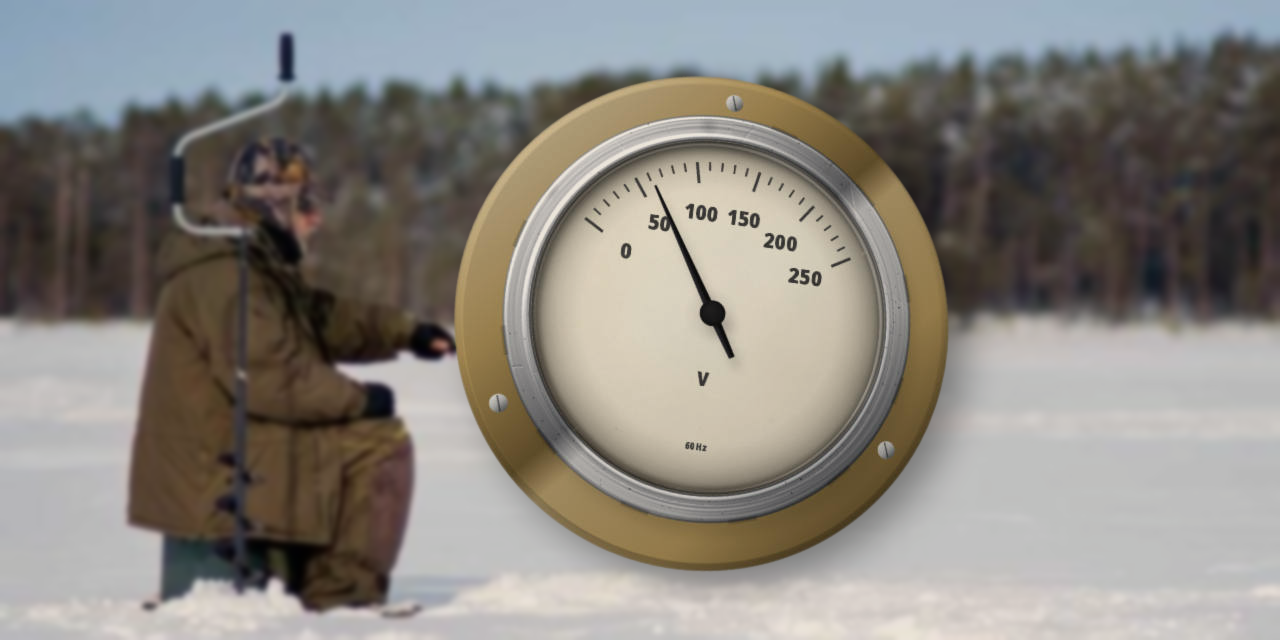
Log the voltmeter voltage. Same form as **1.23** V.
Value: **60** V
